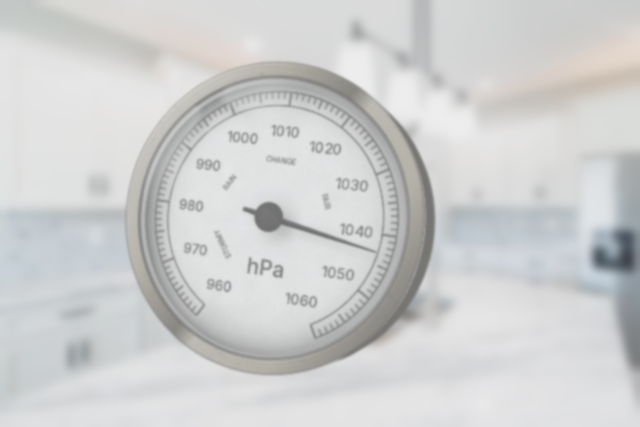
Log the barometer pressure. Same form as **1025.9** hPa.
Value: **1043** hPa
